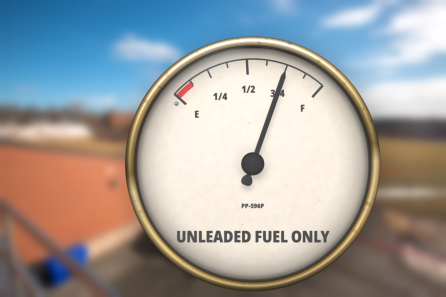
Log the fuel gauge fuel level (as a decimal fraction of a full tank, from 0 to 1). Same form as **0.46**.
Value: **0.75**
